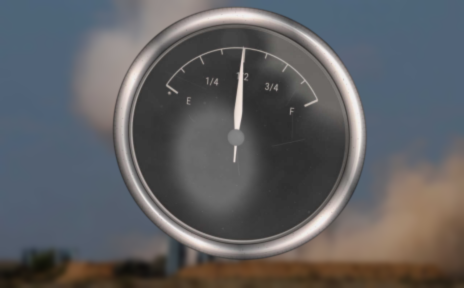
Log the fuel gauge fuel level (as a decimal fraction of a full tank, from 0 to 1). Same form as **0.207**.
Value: **0.5**
